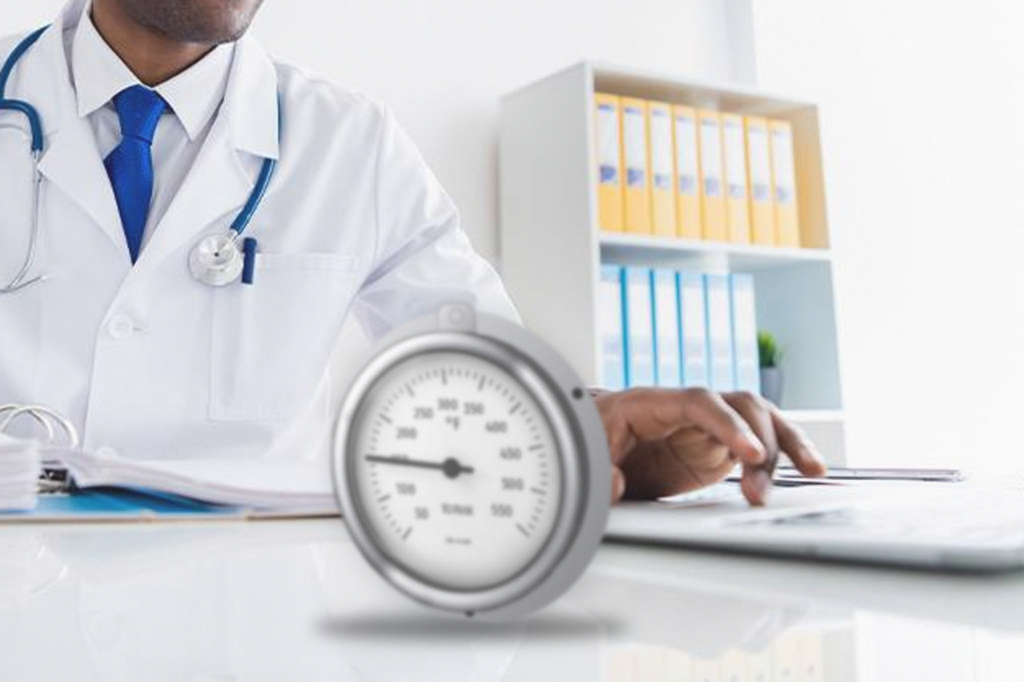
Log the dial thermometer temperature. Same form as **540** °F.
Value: **150** °F
